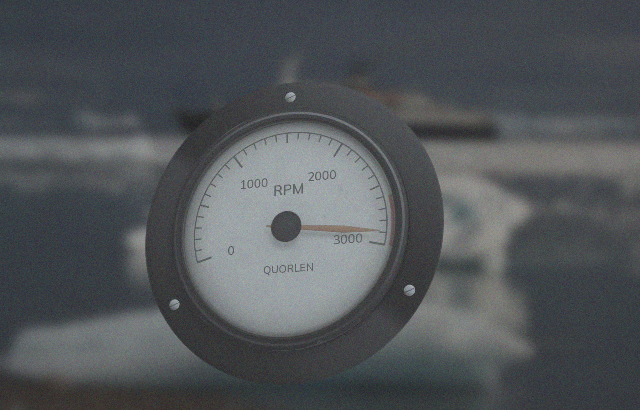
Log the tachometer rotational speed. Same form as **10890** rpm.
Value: **2900** rpm
